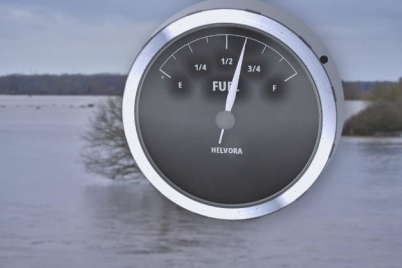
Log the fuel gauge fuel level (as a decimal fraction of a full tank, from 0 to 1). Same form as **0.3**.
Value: **0.625**
